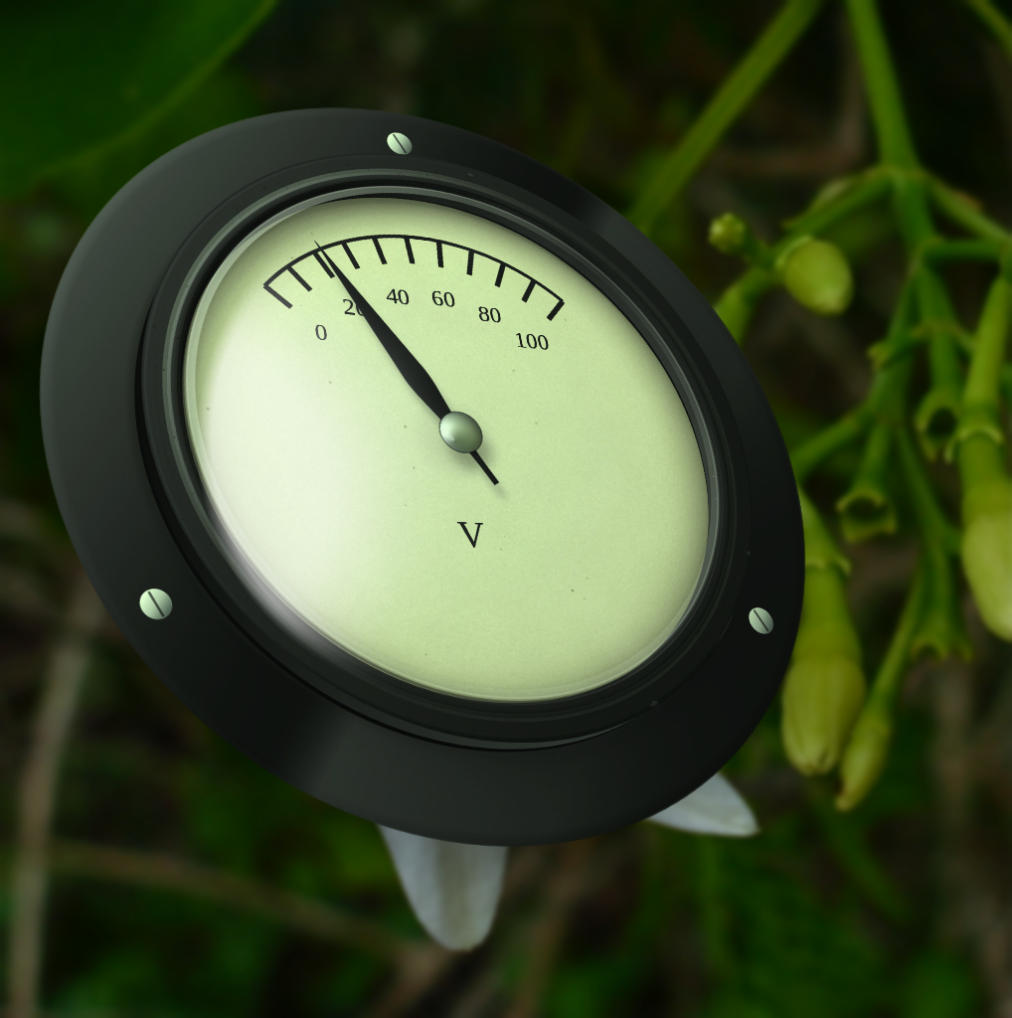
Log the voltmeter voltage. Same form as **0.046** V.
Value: **20** V
